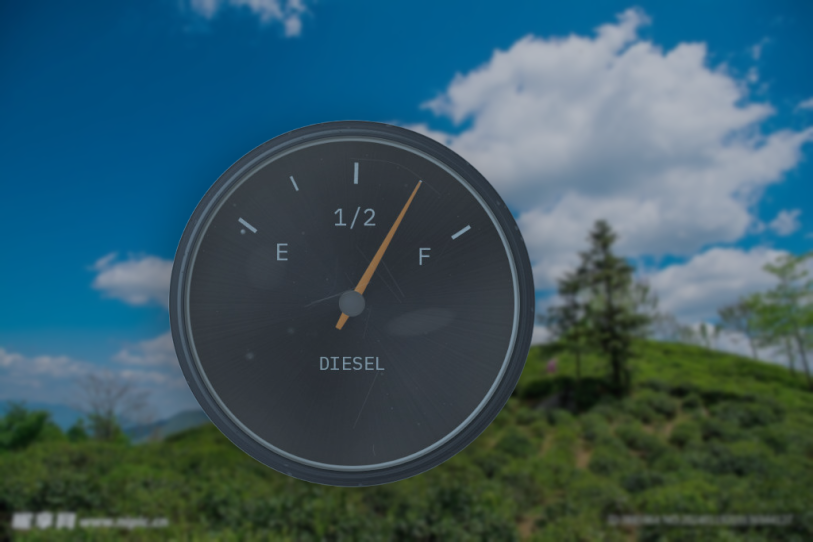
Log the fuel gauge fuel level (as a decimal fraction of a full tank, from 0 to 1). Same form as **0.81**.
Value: **0.75**
